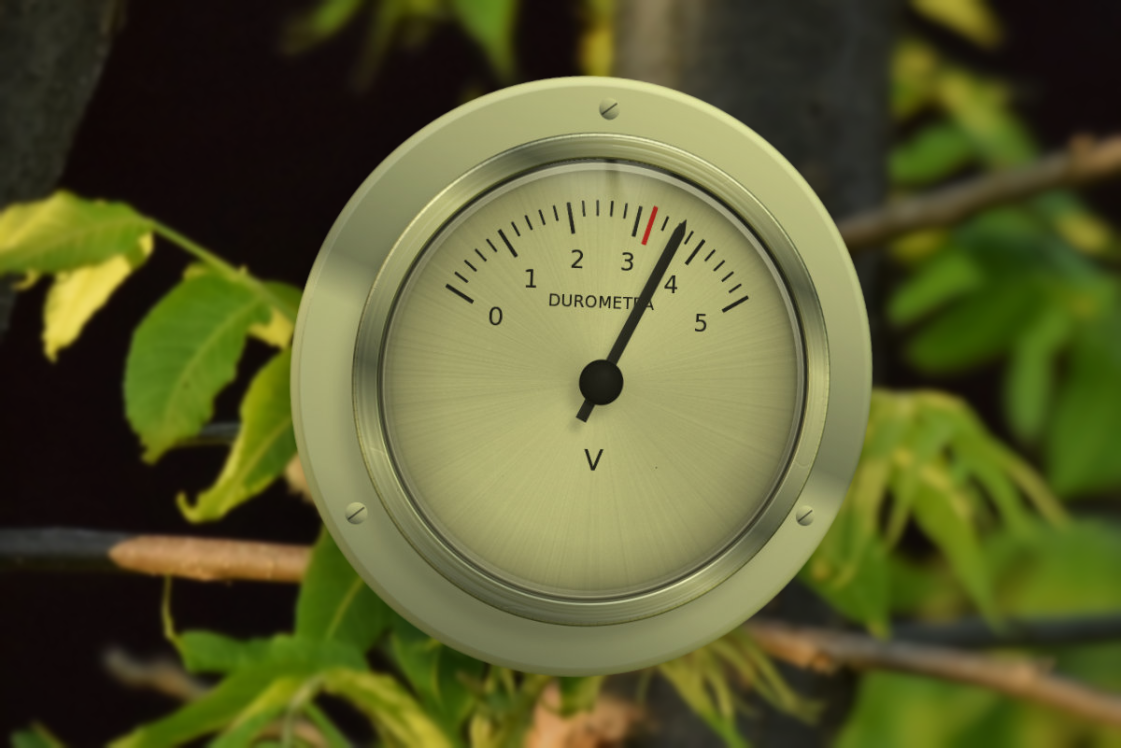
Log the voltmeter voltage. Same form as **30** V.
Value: **3.6** V
